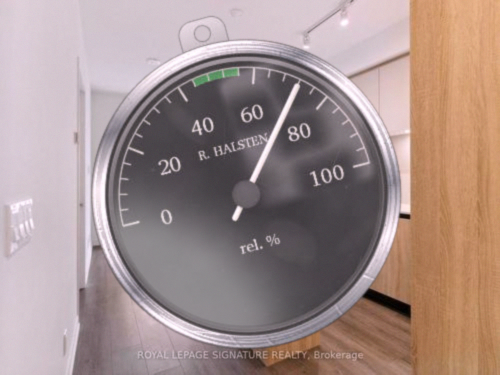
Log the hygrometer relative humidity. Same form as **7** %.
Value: **72** %
